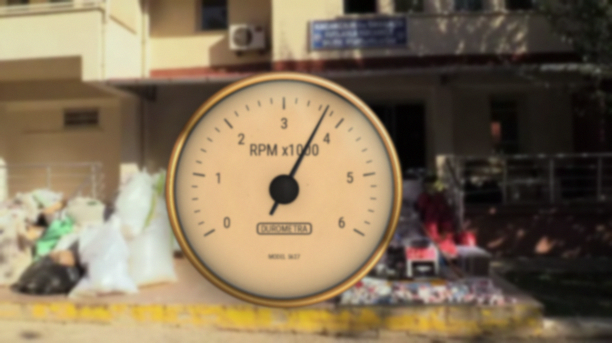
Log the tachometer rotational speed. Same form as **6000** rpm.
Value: **3700** rpm
